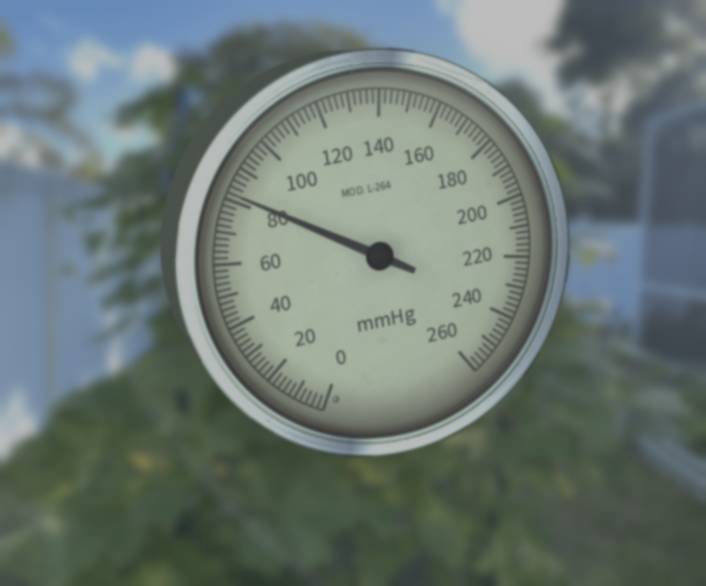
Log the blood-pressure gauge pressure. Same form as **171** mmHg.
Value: **82** mmHg
